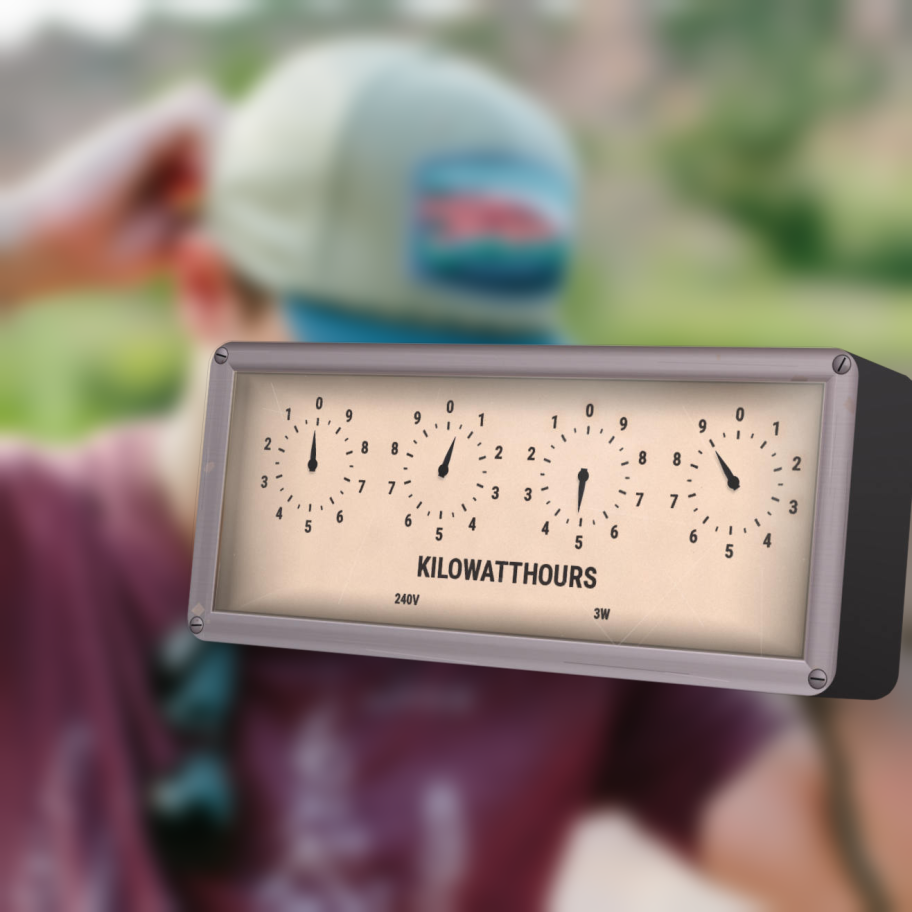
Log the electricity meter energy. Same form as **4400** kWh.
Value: **49** kWh
